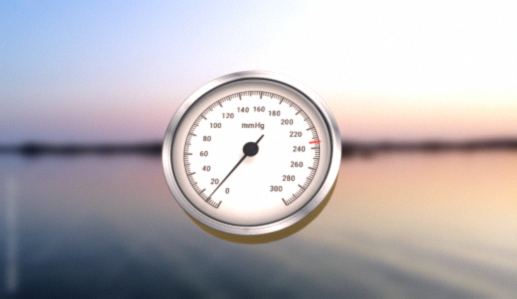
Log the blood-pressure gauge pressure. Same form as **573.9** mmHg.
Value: **10** mmHg
